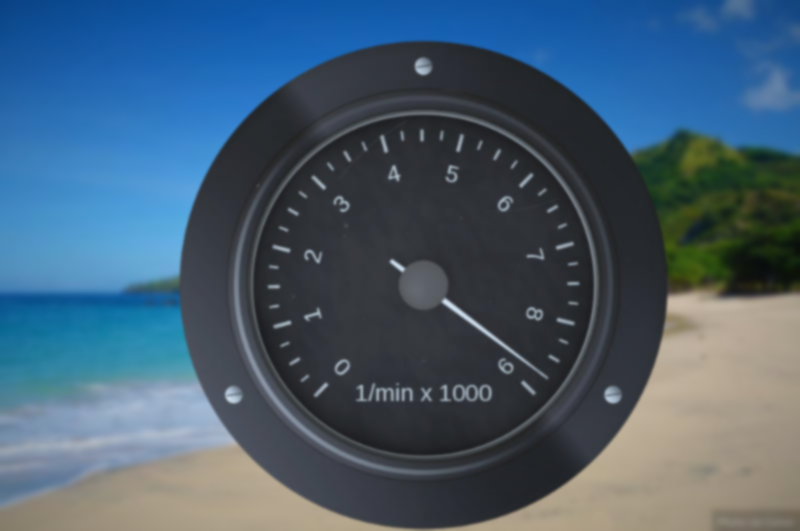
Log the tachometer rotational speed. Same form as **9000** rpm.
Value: **8750** rpm
